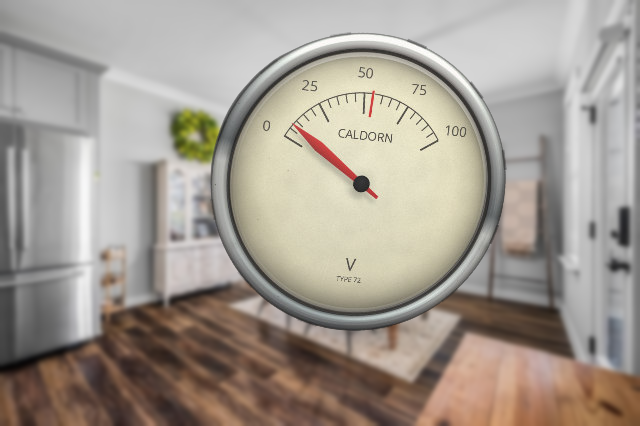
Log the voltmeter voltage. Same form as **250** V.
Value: **7.5** V
